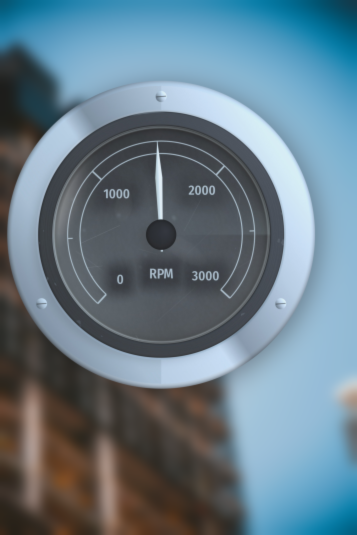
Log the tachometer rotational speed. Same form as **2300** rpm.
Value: **1500** rpm
